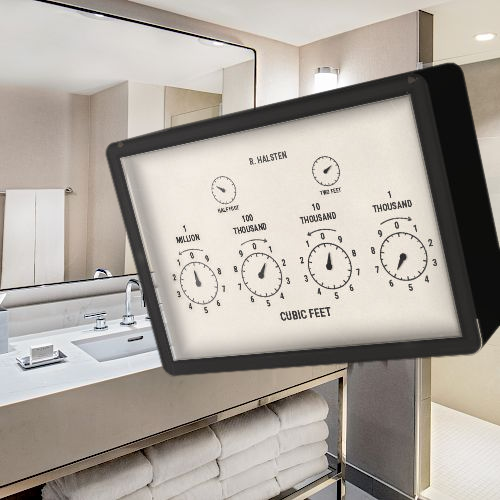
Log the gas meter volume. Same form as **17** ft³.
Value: **9600** ft³
